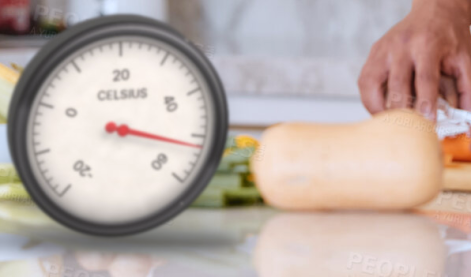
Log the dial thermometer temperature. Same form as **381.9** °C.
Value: **52** °C
